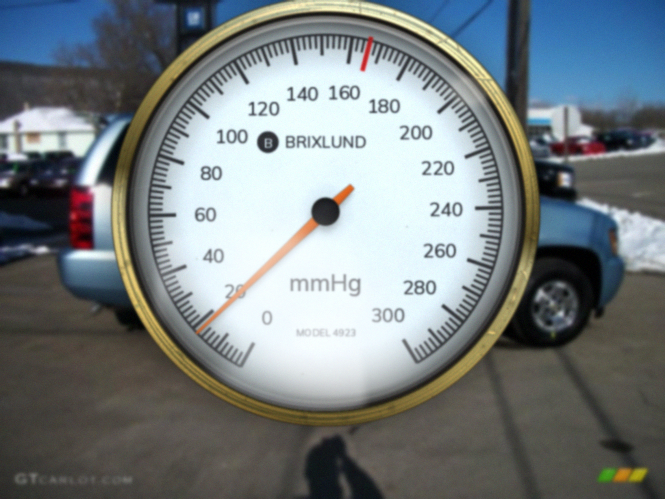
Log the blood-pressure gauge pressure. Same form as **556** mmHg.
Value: **18** mmHg
